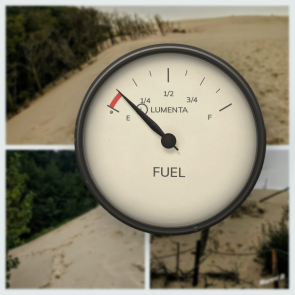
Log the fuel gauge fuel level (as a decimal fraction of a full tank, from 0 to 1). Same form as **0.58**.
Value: **0.125**
